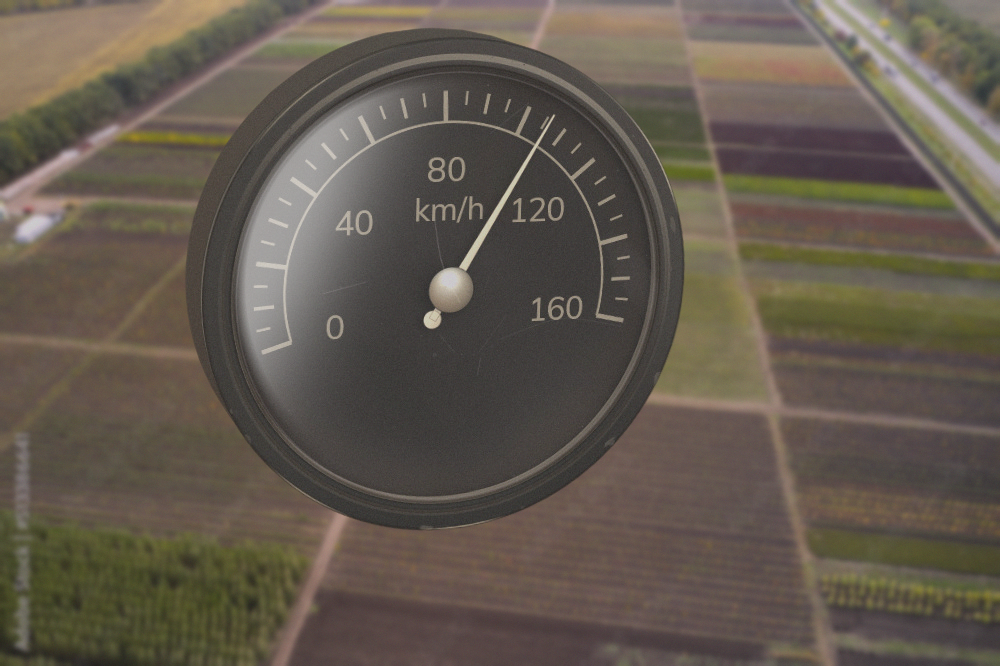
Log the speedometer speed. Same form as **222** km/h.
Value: **105** km/h
